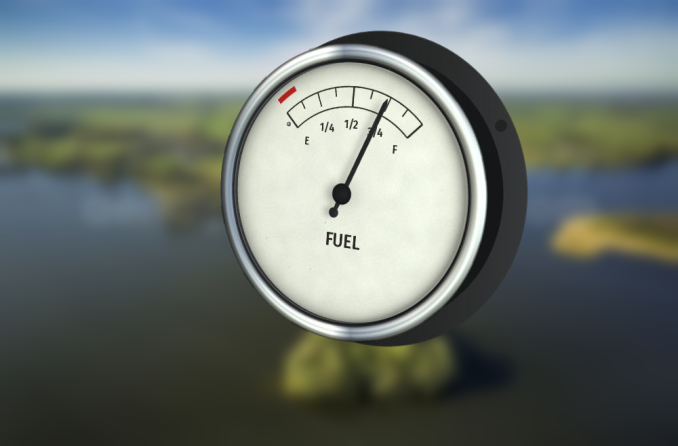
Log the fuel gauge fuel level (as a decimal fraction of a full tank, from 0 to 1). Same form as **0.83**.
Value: **0.75**
